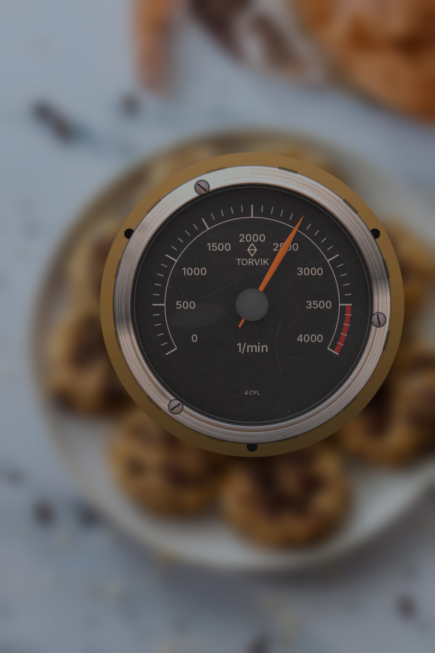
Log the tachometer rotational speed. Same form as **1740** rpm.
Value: **2500** rpm
